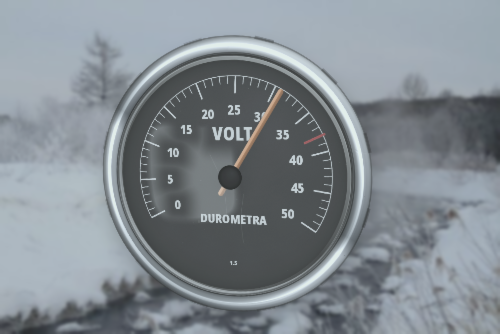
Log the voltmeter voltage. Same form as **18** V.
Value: **31** V
